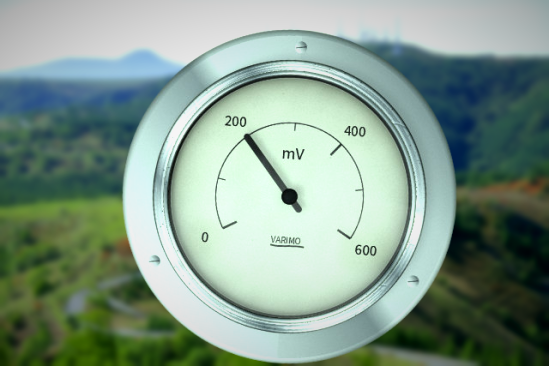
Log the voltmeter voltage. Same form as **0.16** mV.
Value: **200** mV
